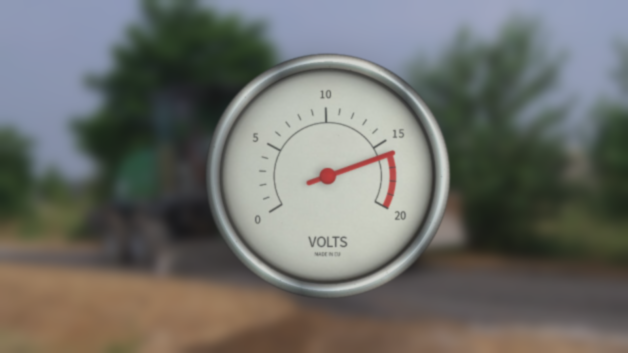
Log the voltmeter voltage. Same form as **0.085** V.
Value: **16** V
